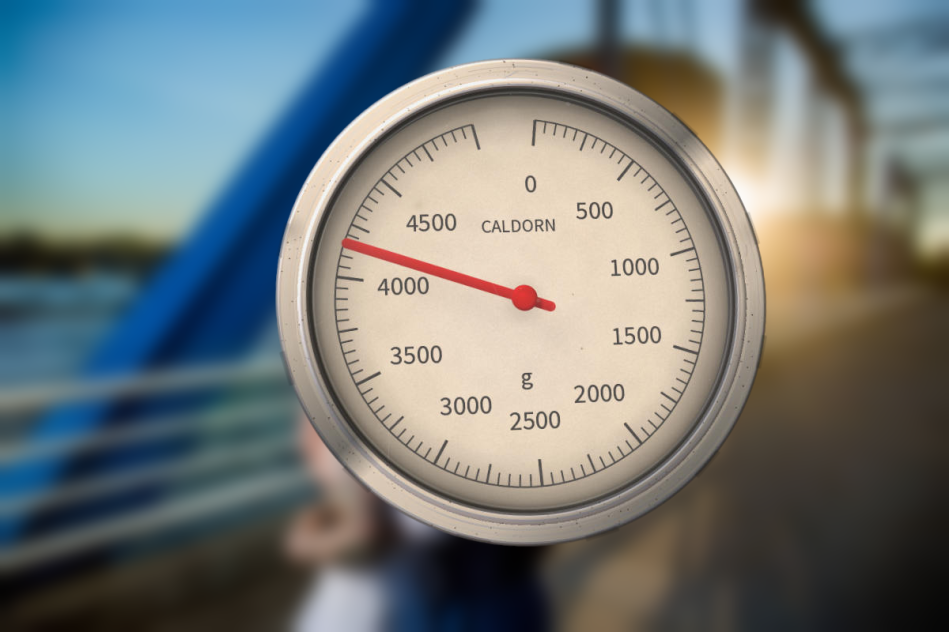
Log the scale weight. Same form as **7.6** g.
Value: **4150** g
